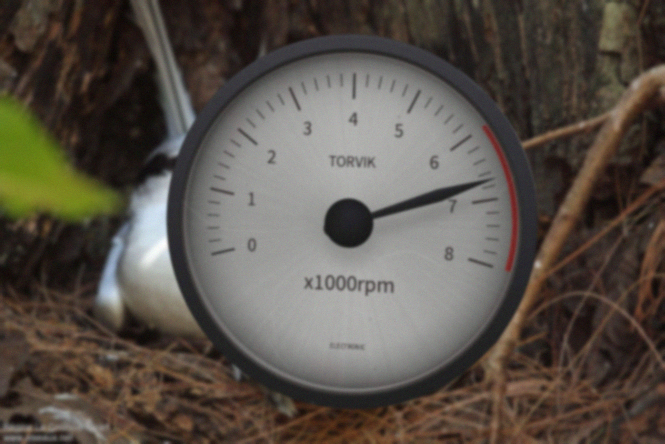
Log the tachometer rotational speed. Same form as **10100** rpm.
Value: **6700** rpm
